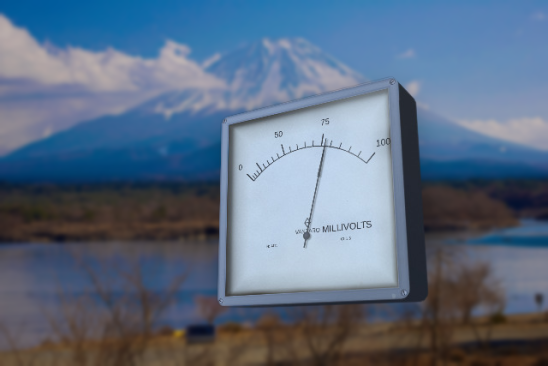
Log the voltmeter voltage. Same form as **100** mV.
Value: **77.5** mV
